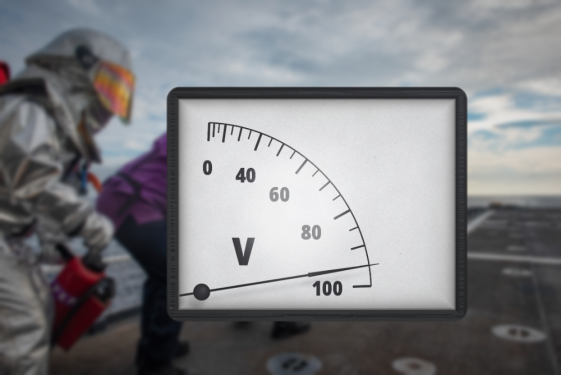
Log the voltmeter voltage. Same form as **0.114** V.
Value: **95** V
